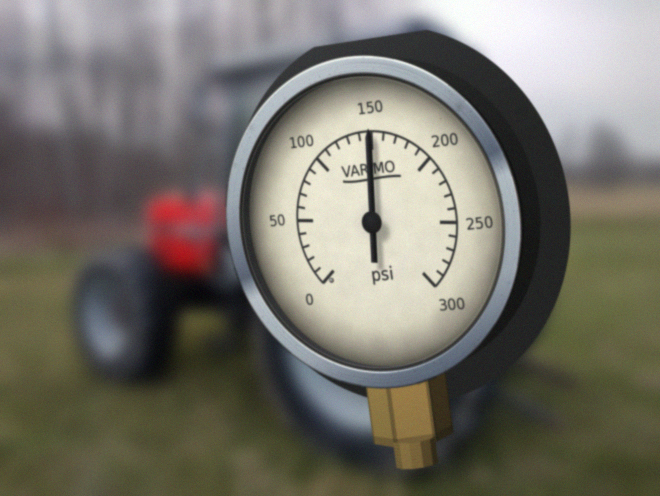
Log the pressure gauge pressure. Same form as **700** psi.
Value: **150** psi
